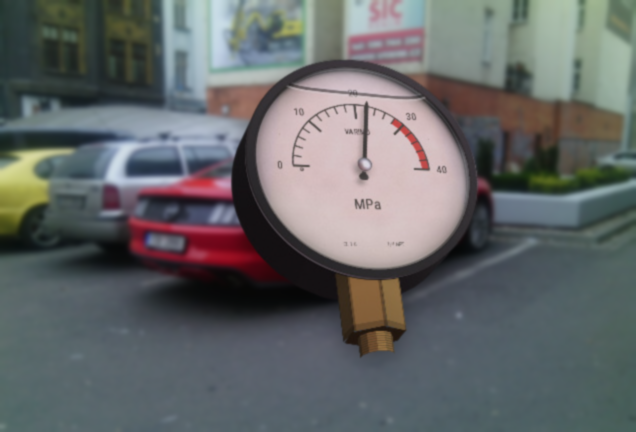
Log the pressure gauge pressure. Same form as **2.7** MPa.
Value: **22** MPa
